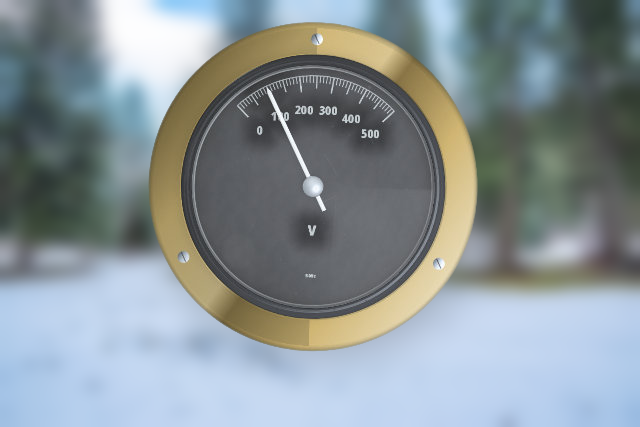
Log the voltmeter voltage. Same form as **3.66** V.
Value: **100** V
